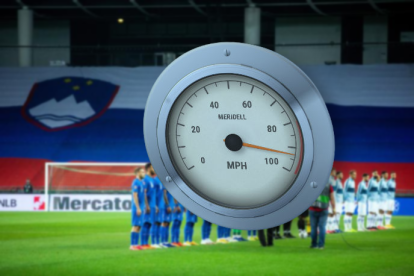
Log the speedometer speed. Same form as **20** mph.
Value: **92.5** mph
